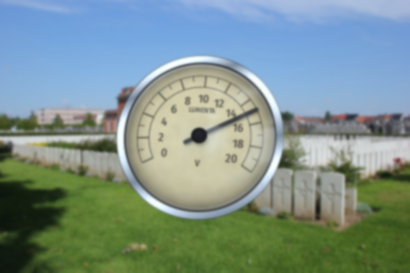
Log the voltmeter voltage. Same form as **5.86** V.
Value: **15** V
